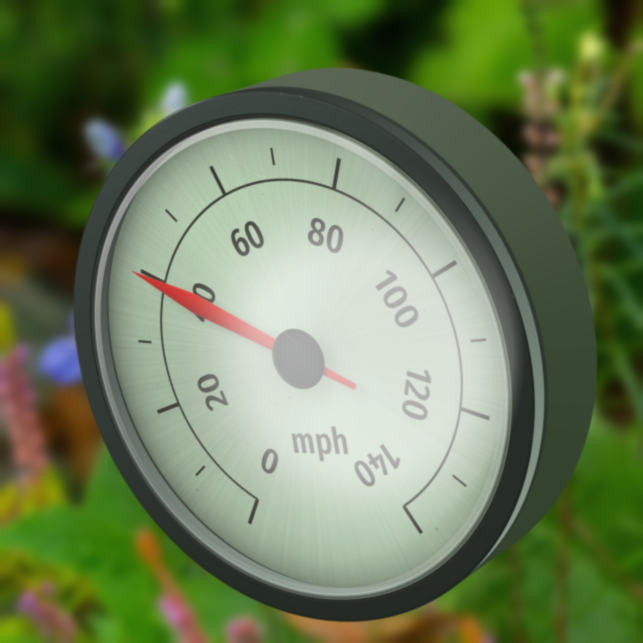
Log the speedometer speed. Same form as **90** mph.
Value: **40** mph
